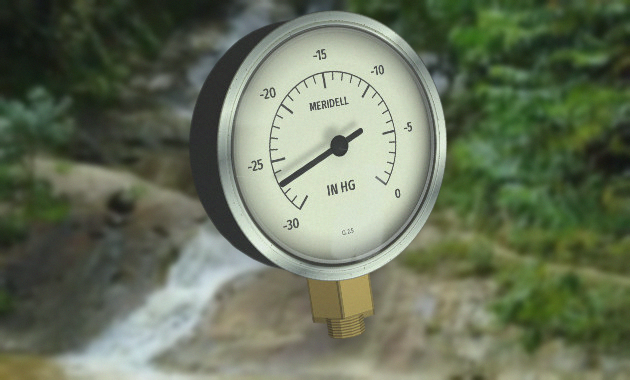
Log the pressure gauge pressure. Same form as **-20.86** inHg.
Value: **-27** inHg
